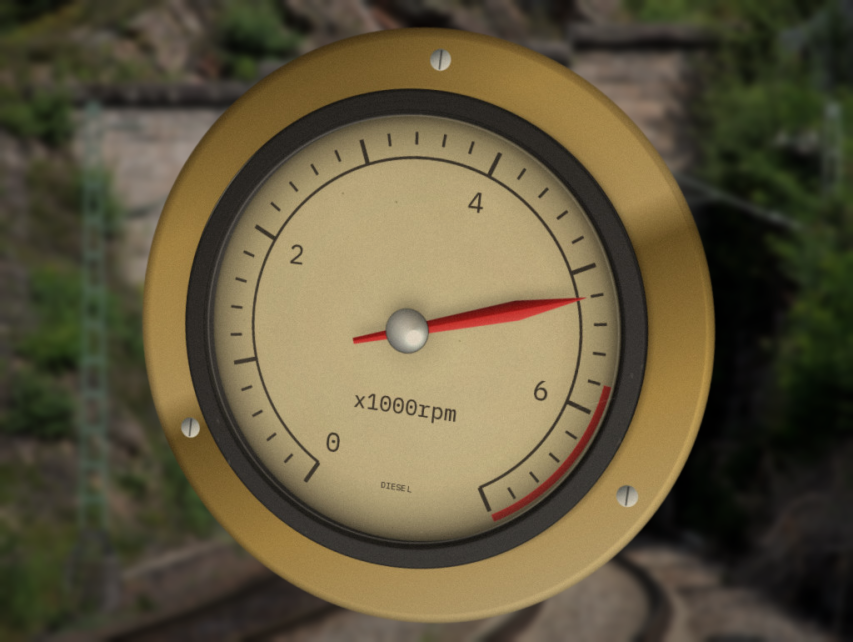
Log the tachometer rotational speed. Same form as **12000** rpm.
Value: **5200** rpm
